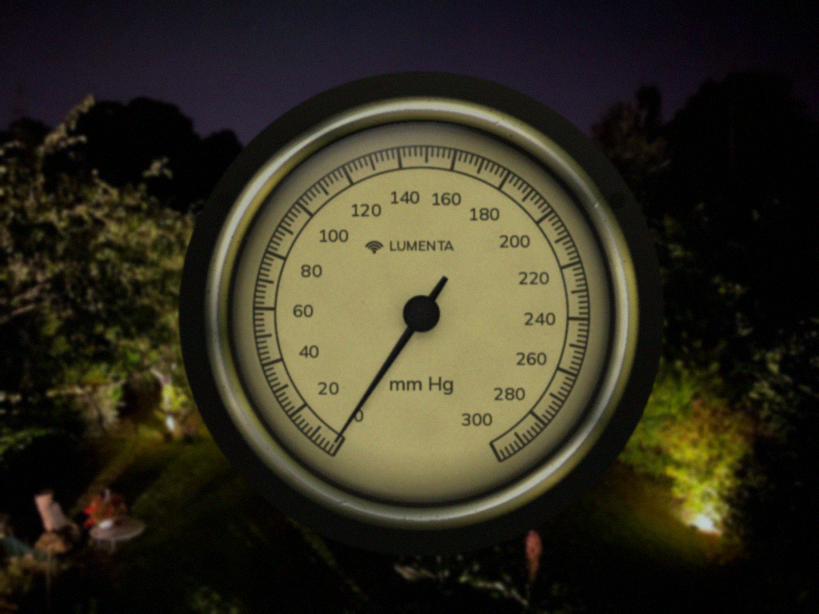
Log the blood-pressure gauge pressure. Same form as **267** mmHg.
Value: **2** mmHg
